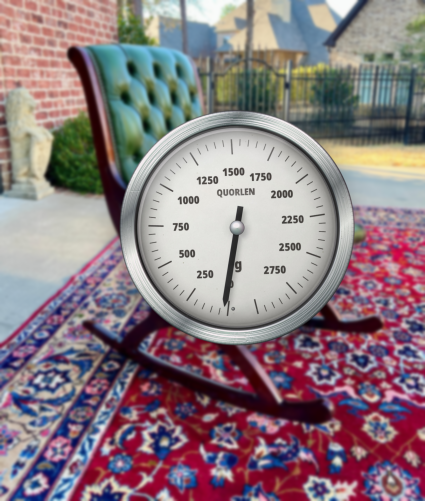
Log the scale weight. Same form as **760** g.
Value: **25** g
